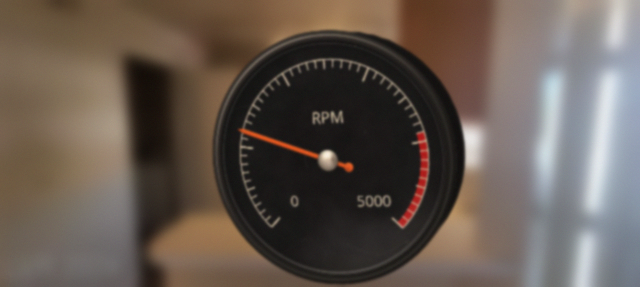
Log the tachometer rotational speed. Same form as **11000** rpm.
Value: **1200** rpm
